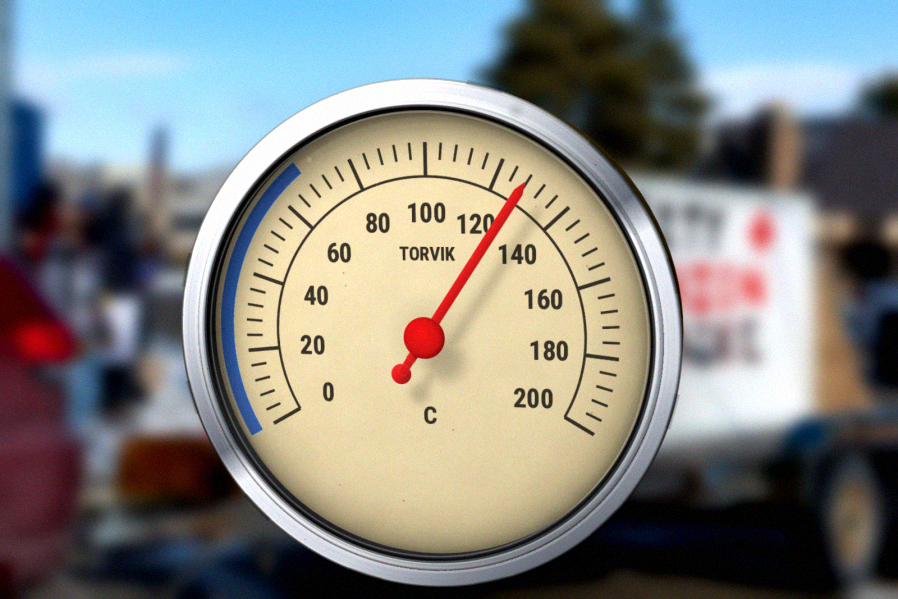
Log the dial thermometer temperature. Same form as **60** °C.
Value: **128** °C
